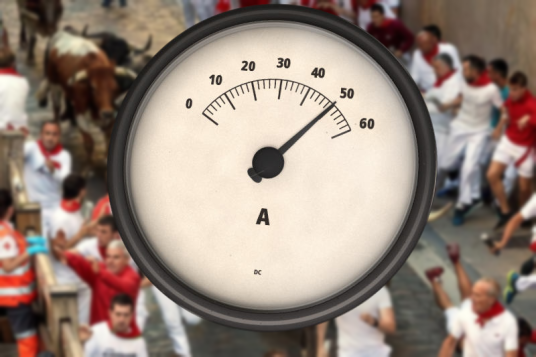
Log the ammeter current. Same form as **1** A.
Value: **50** A
